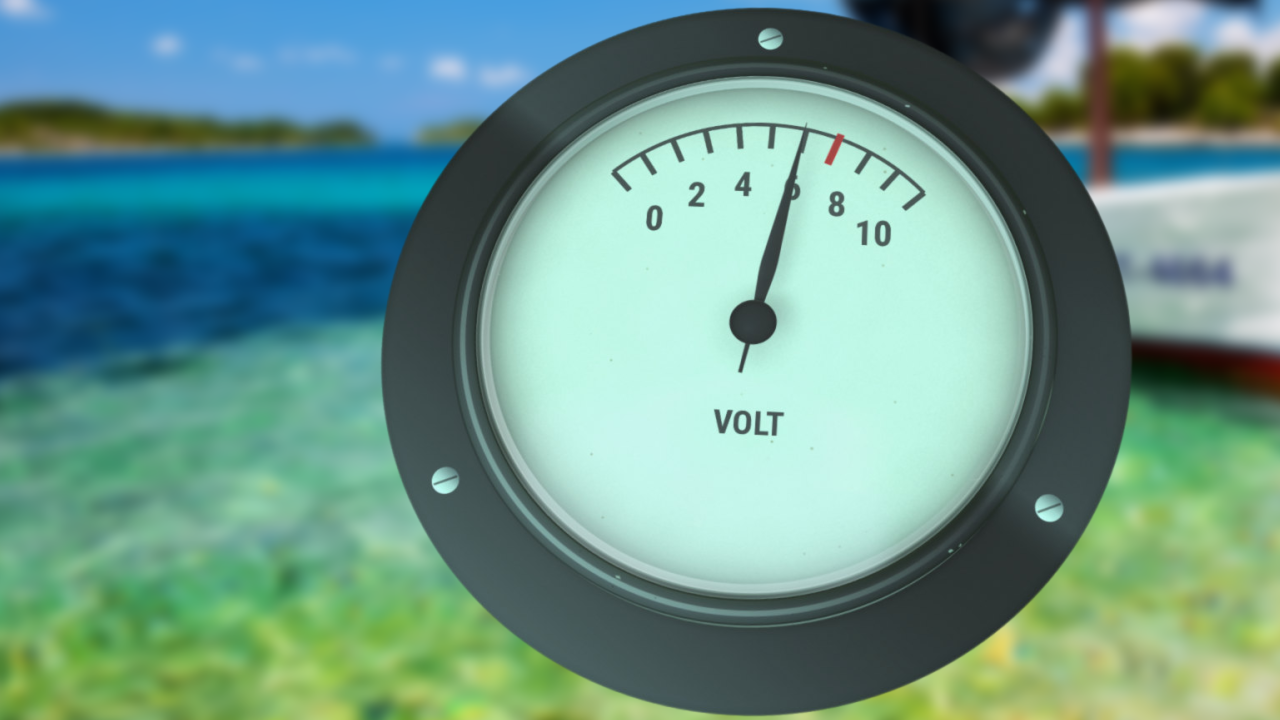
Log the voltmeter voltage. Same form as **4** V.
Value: **6** V
